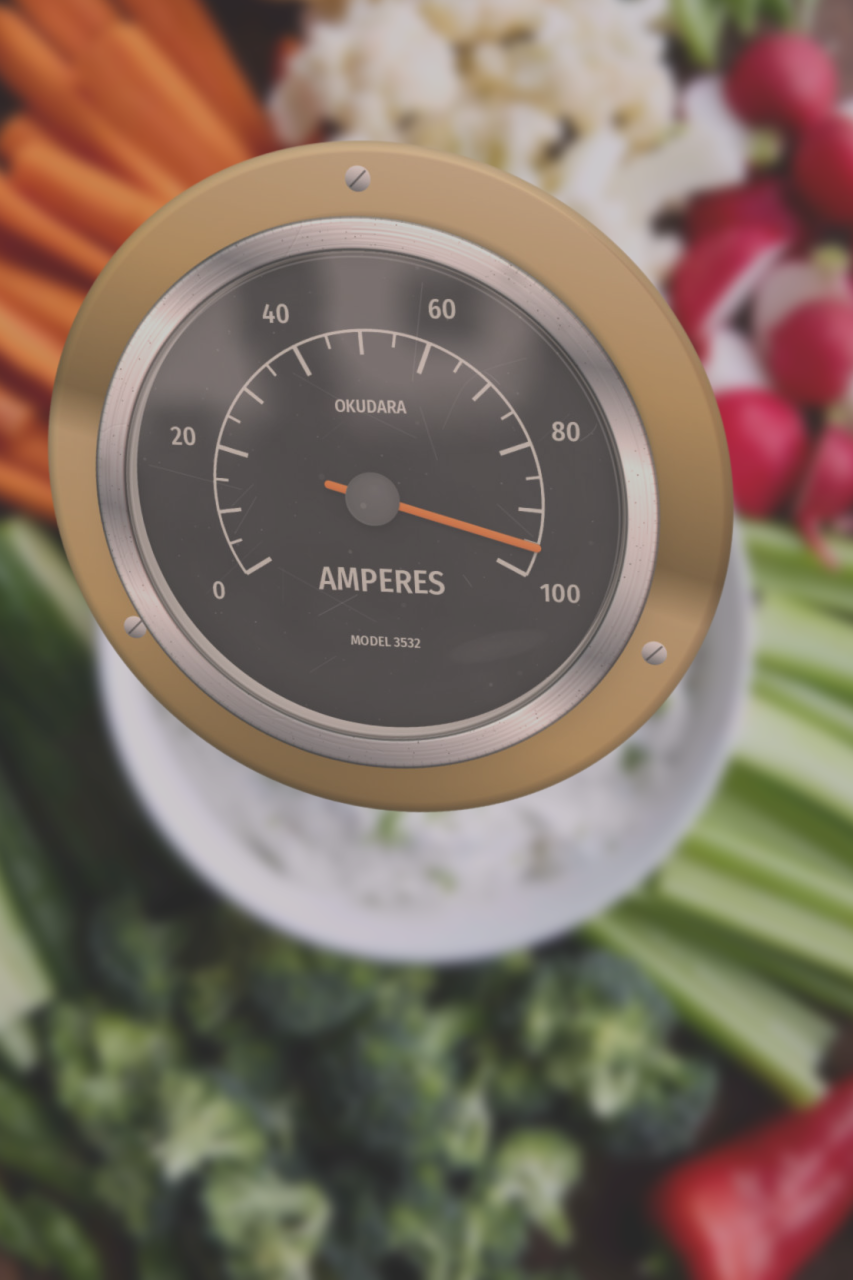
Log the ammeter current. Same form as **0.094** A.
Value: **95** A
